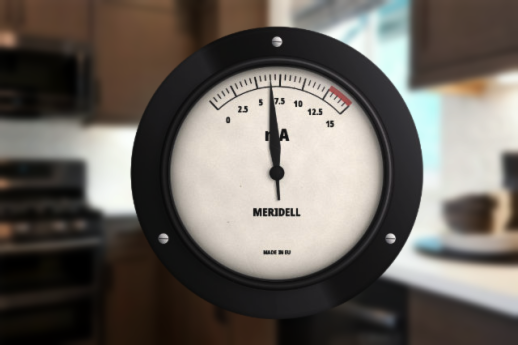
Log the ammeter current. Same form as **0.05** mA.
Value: **6.5** mA
